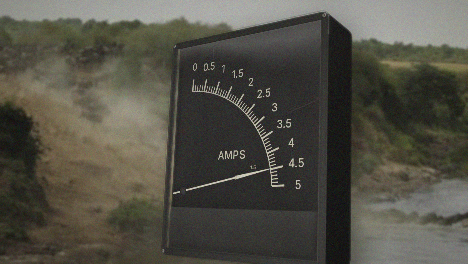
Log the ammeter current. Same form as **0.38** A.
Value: **4.5** A
